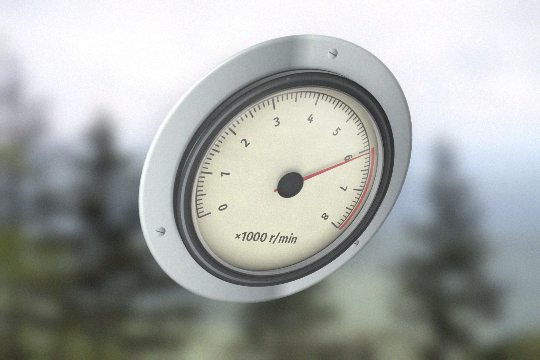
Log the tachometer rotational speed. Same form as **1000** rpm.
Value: **6000** rpm
